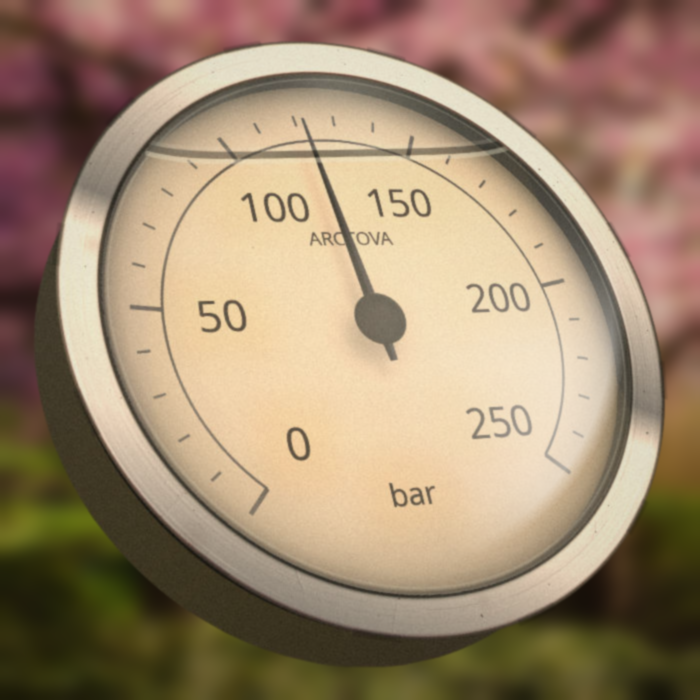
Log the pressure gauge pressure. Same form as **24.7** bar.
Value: **120** bar
